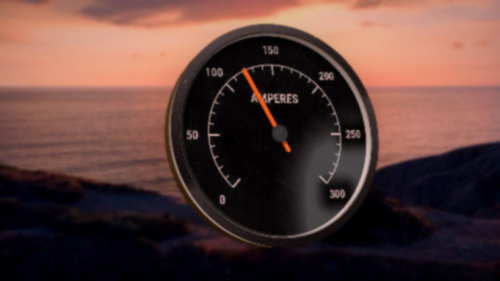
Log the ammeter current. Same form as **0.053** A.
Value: **120** A
